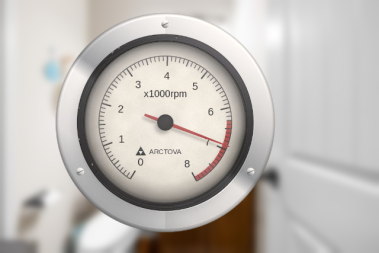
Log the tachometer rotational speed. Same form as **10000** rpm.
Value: **6900** rpm
